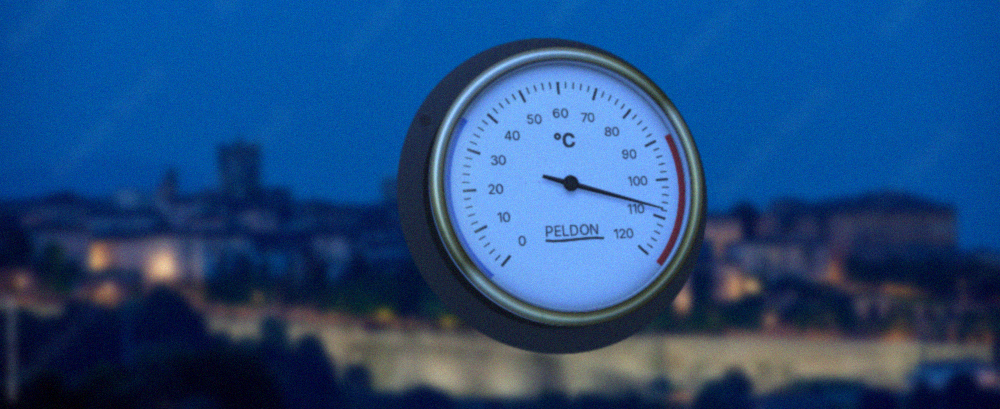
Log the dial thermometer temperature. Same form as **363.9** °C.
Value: **108** °C
